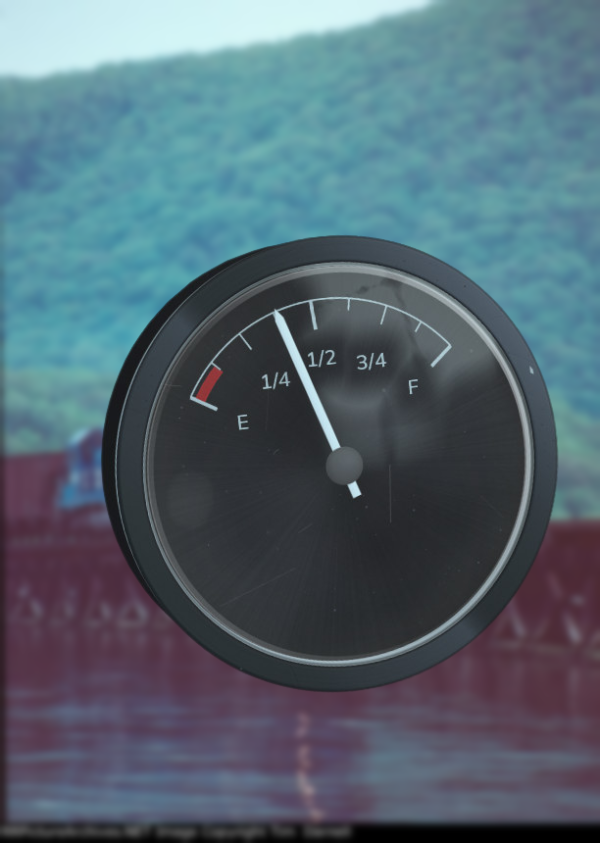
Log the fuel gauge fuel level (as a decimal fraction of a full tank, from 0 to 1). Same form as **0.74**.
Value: **0.375**
